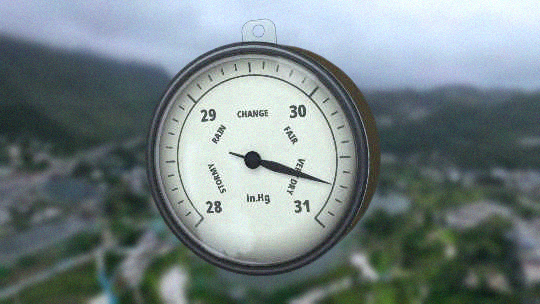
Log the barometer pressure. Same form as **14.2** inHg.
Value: **30.7** inHg
